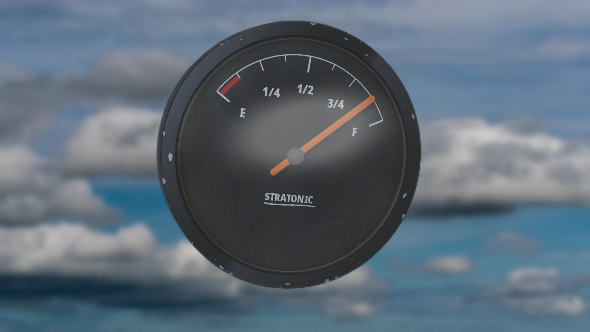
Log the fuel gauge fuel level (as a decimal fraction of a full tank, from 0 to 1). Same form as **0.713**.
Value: **0.875**
